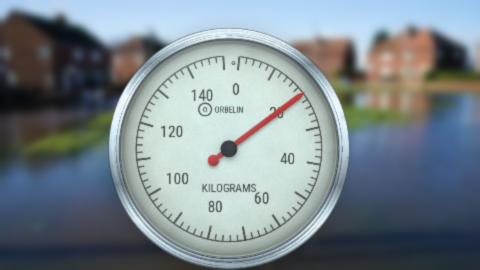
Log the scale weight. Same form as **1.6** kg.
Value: **20** kg
